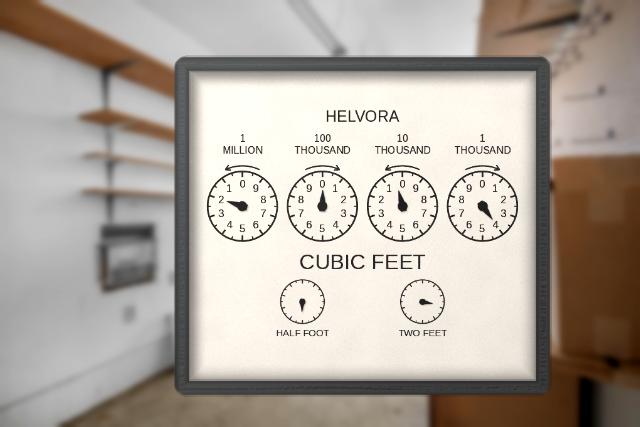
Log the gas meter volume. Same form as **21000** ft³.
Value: **200400** ft³
